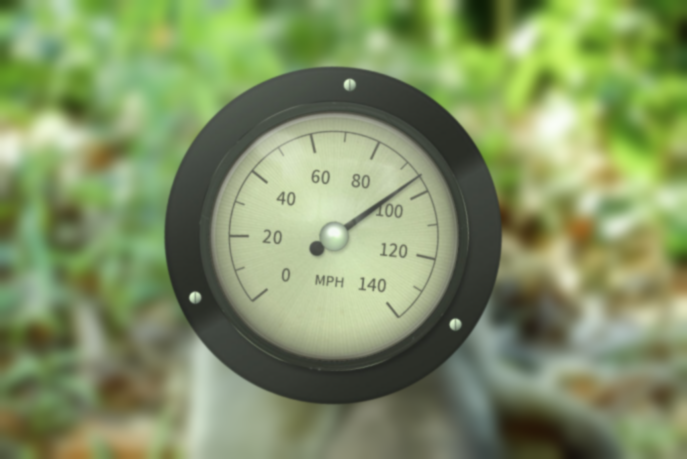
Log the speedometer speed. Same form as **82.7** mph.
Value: **95** mph
